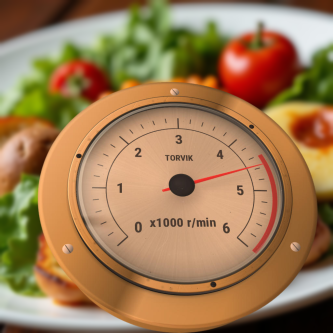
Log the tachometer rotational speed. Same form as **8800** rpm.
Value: **4600** rpm
